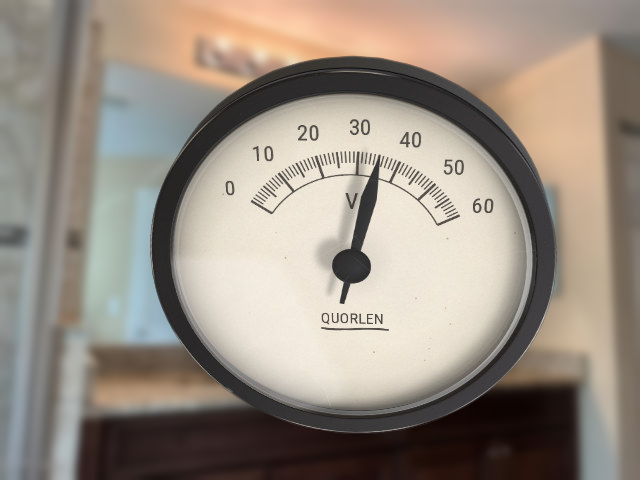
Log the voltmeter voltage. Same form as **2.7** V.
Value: **35** V
